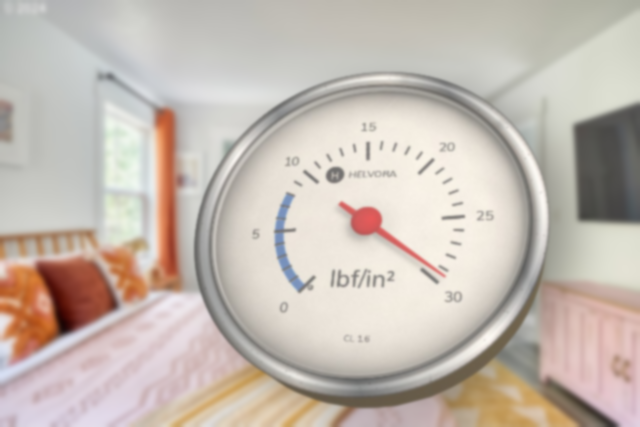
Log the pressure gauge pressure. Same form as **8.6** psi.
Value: **29.5** psi
